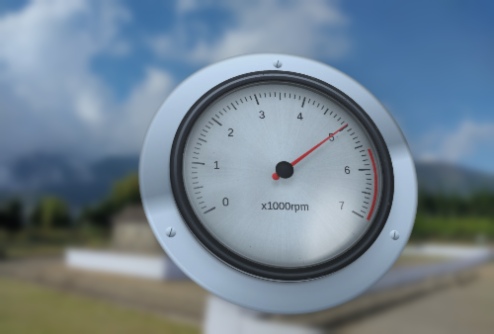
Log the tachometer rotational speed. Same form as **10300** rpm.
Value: **5000** rpm
